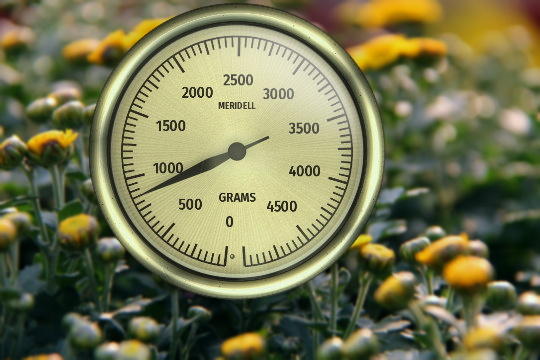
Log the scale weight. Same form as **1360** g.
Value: **850** g
